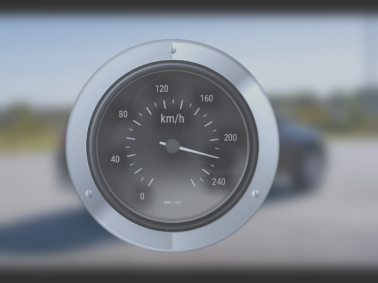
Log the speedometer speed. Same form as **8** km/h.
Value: **220** km/h
